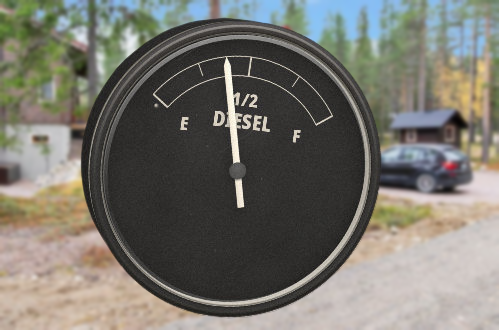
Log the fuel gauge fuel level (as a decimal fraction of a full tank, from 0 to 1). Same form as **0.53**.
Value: **0.375**
